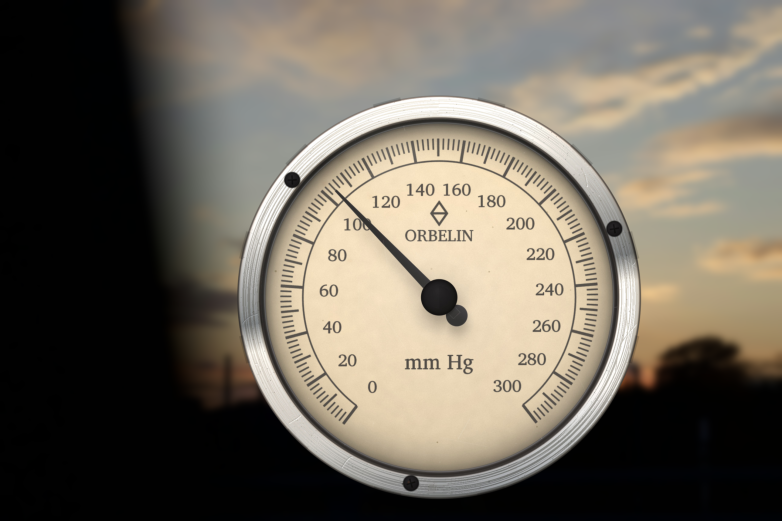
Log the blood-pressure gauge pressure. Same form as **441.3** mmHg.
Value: **104** mmHg
